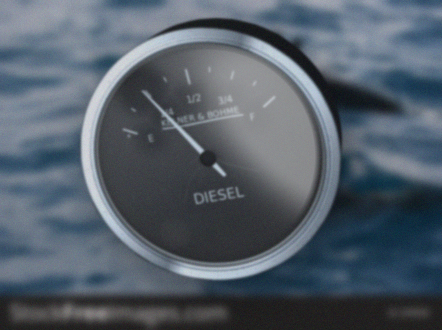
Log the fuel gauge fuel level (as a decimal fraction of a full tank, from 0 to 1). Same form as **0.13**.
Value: **0.25**
